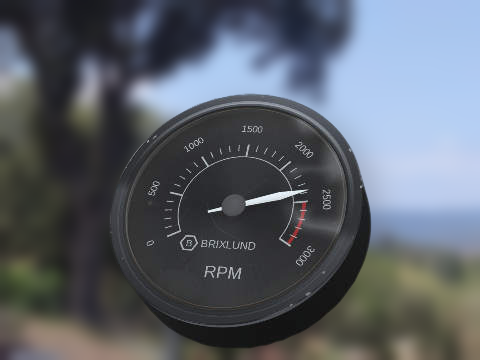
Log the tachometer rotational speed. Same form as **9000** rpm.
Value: **2400** rpm
